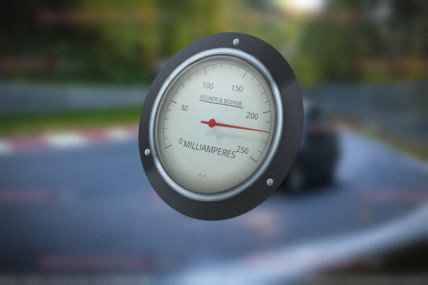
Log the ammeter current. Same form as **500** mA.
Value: **220** mA
